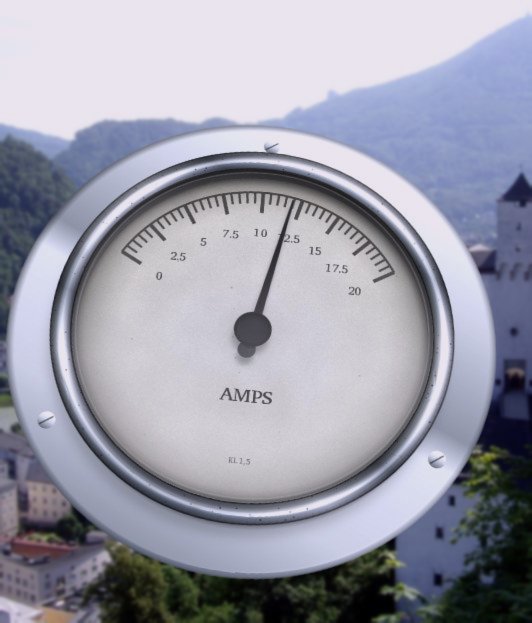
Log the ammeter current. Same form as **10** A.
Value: **12** A
